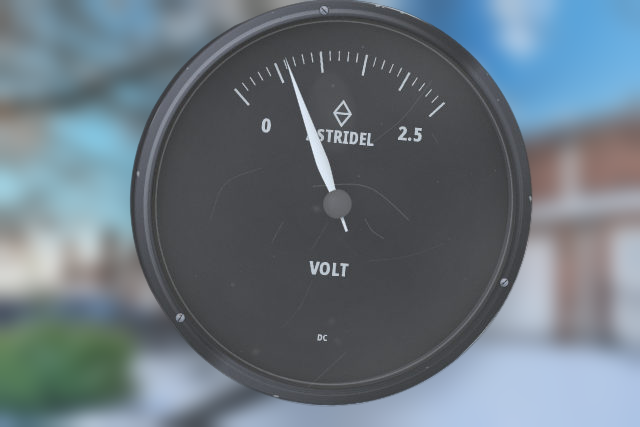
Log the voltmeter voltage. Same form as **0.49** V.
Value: **0.6** V
